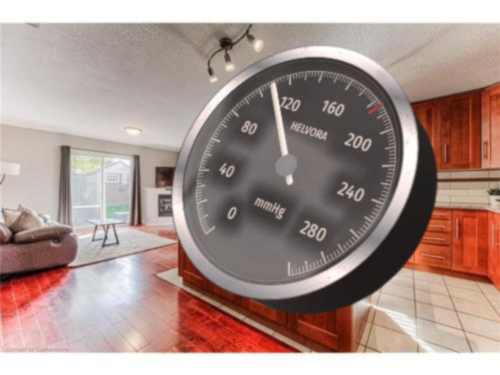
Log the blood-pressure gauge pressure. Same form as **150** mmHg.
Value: **110** mmHg
